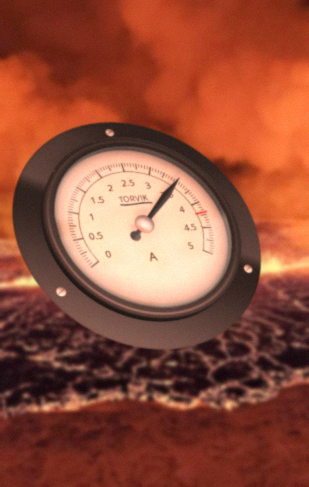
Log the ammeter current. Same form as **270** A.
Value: **3.5** A
